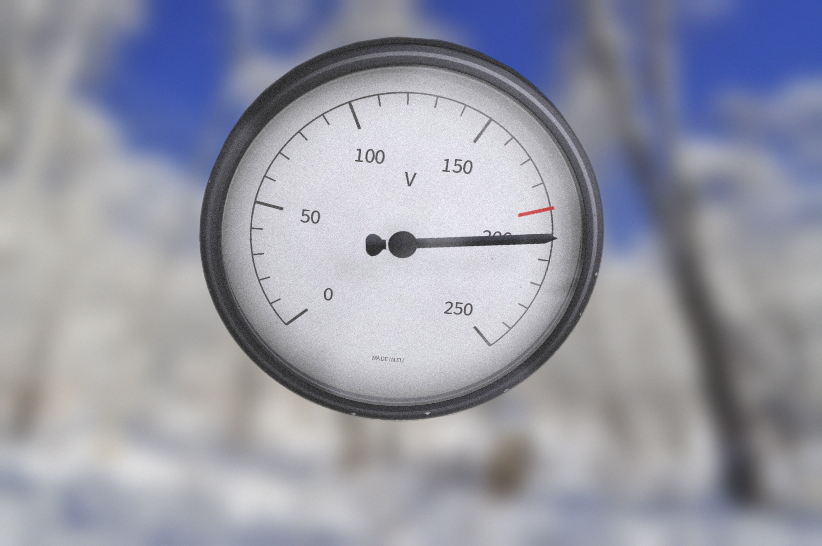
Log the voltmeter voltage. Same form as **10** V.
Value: **200** V
